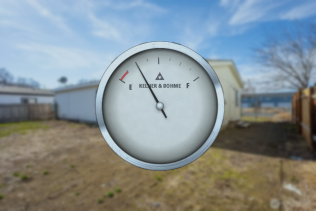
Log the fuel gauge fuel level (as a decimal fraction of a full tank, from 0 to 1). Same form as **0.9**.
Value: **0.25**
